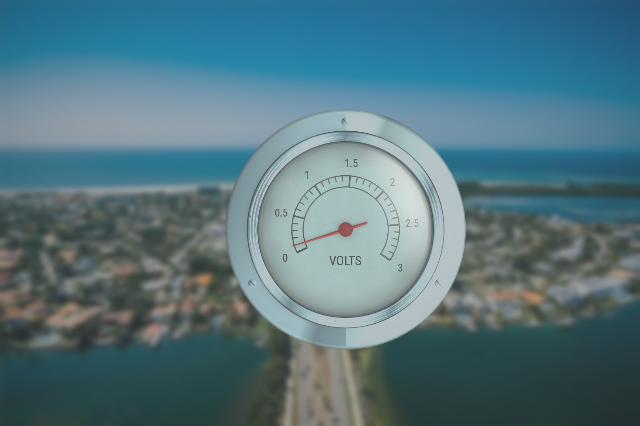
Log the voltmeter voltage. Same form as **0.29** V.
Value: **0.1** V
